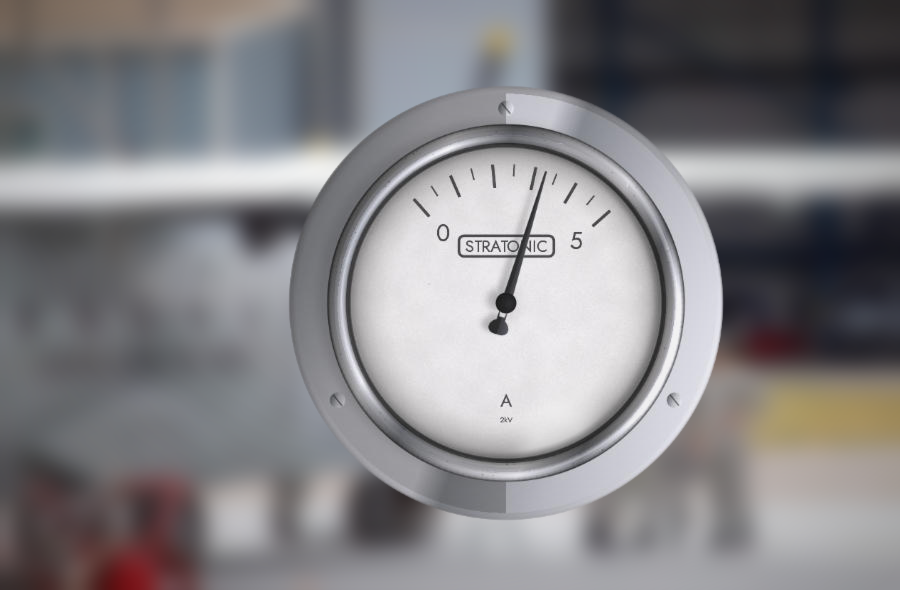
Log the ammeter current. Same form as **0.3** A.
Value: **3.25** A
